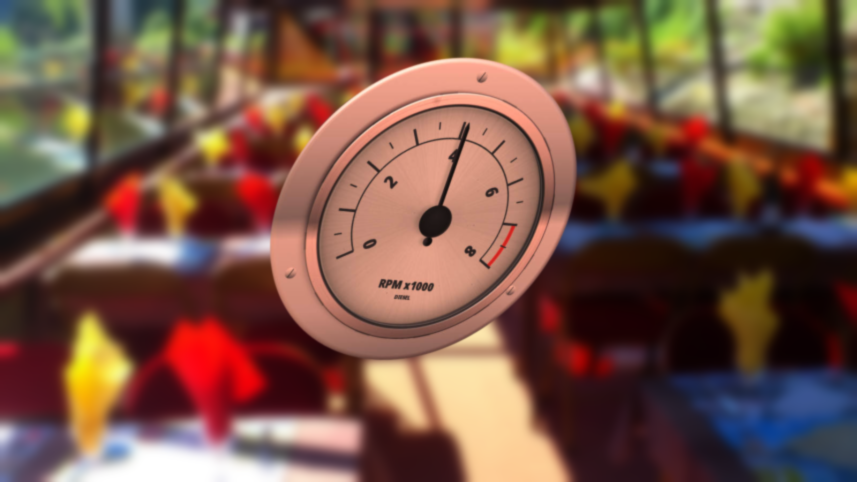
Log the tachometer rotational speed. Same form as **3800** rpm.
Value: **4000** rpm
